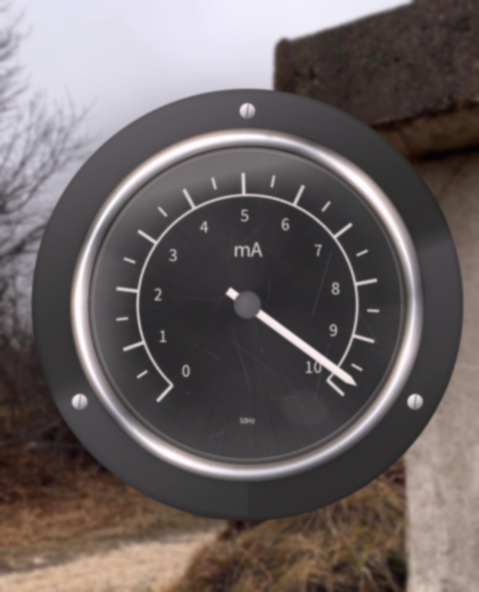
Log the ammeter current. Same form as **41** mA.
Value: **9.75** mA
